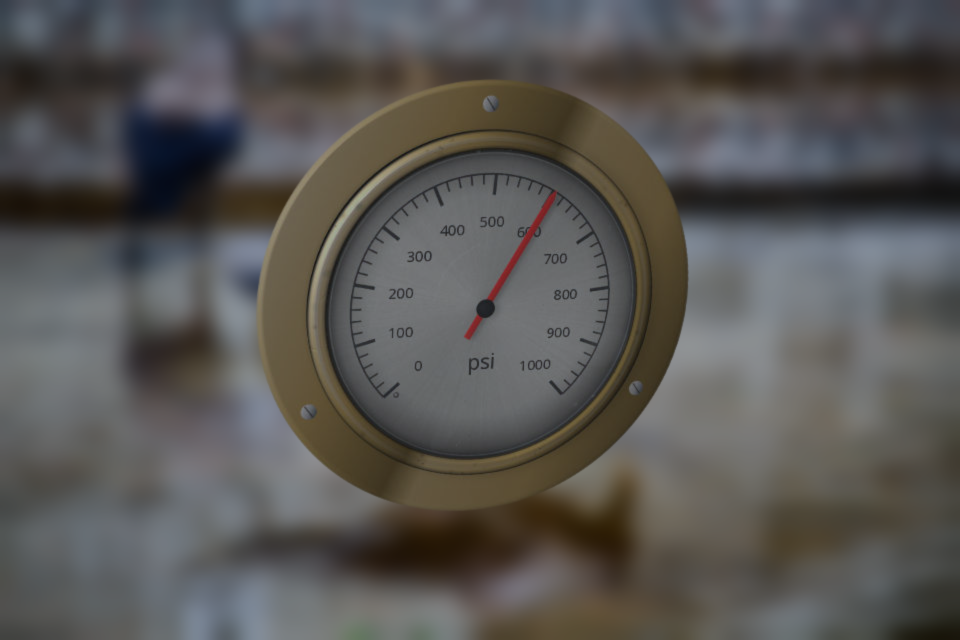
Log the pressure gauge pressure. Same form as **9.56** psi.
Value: **600** psi
